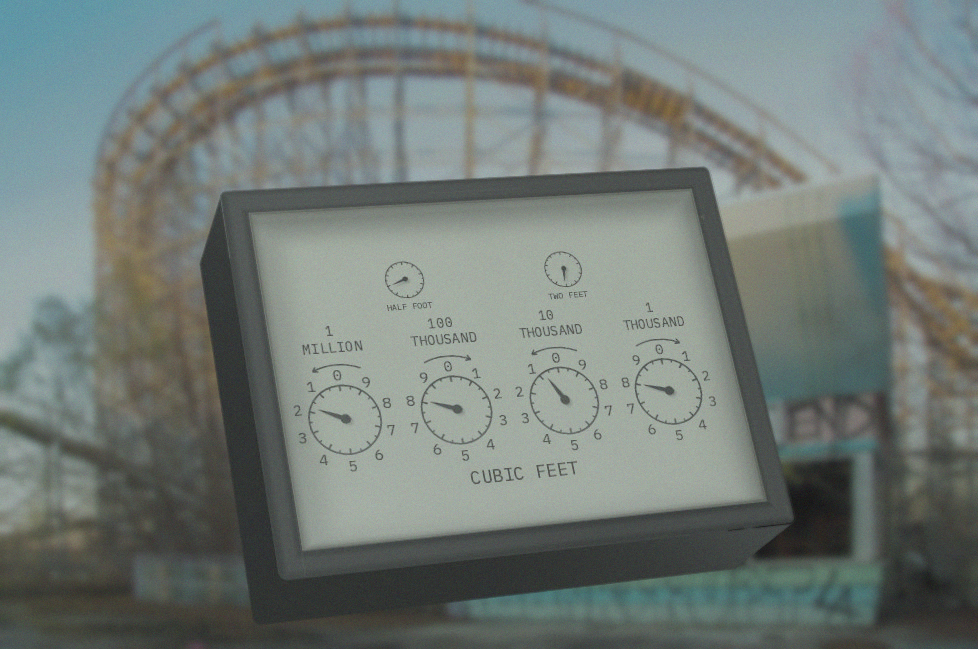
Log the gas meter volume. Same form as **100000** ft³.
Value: **180800** ft³
